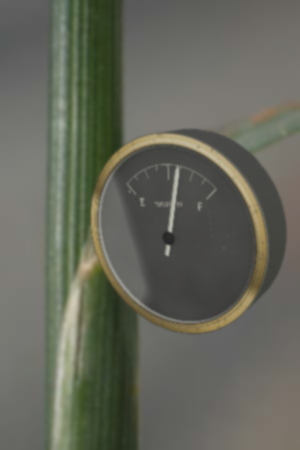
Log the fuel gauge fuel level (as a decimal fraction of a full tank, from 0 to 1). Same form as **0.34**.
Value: **0.625**
